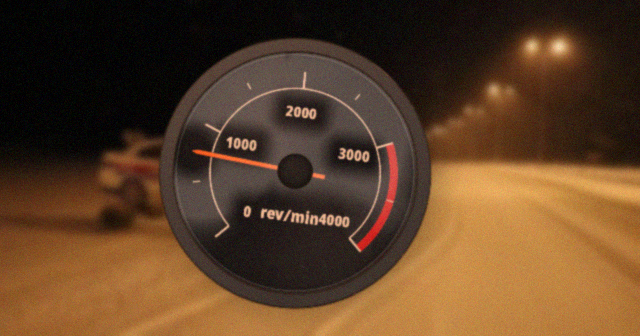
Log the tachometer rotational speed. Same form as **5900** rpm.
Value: **750** rpm
